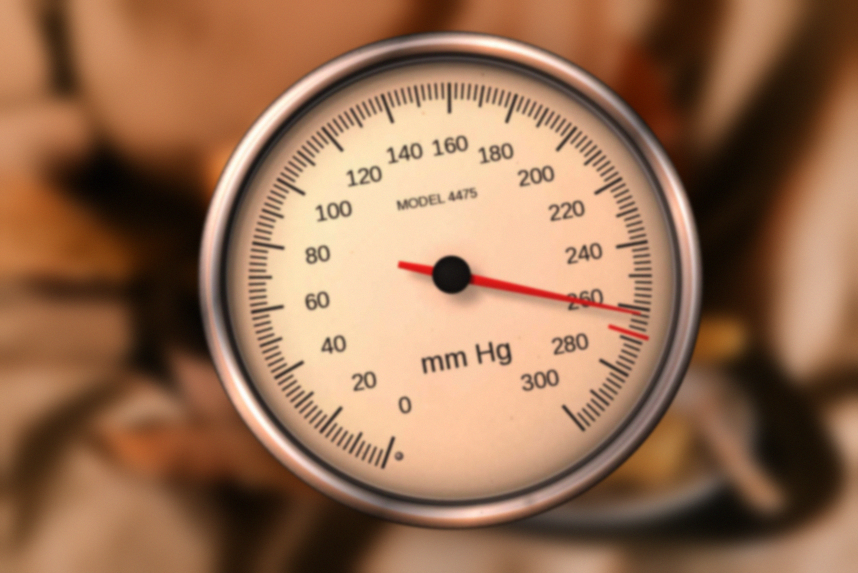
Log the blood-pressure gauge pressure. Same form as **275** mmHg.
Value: **262** mmHg
